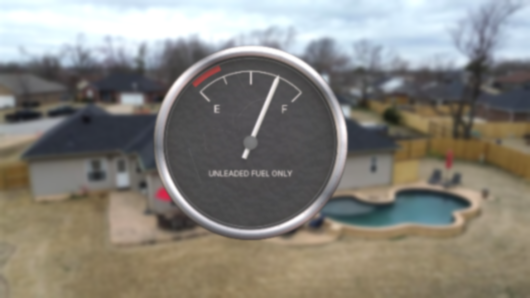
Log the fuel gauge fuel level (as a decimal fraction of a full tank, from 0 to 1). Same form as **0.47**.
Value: **0.75**
